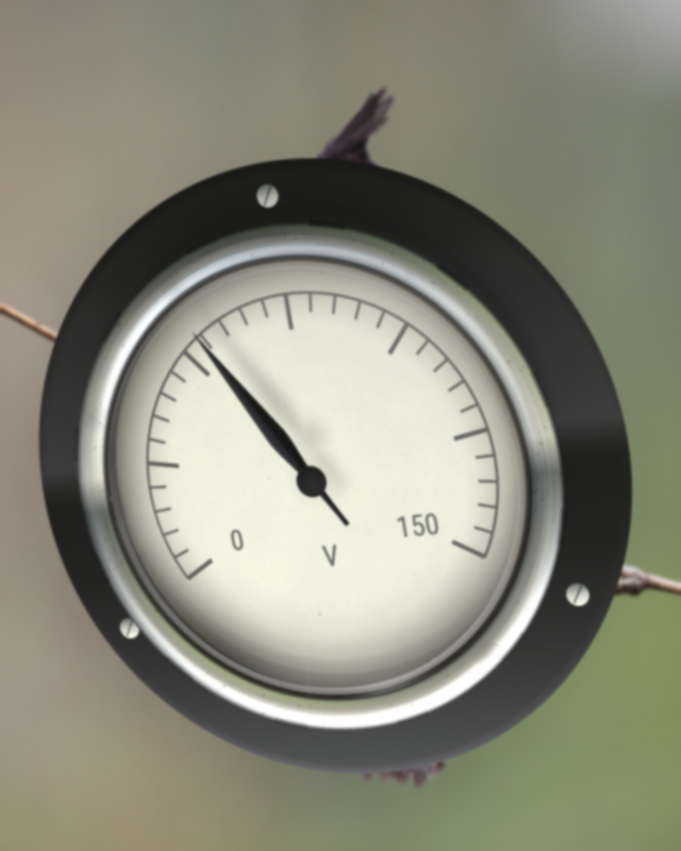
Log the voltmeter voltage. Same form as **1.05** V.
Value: **55** V
